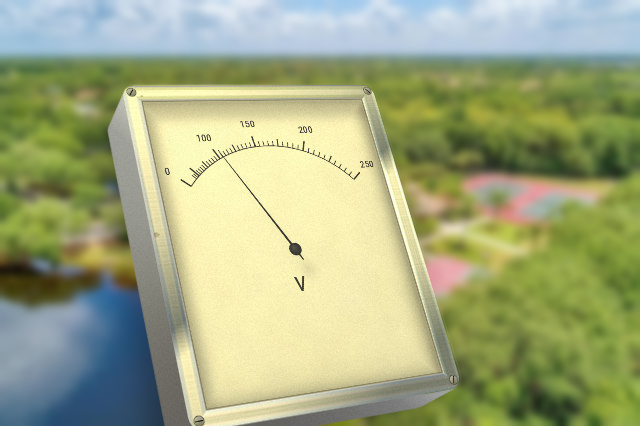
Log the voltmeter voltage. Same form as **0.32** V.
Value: **100** V
